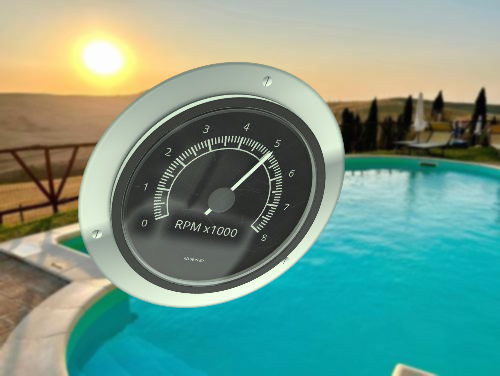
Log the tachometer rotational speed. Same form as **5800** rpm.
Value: **5000** rpm
